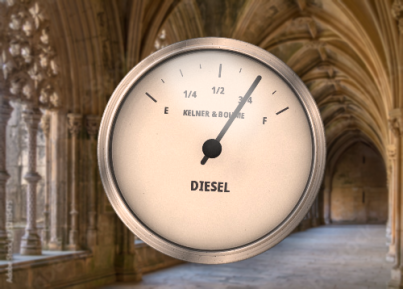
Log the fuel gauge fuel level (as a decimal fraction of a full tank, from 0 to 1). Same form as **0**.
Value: **0.75**
